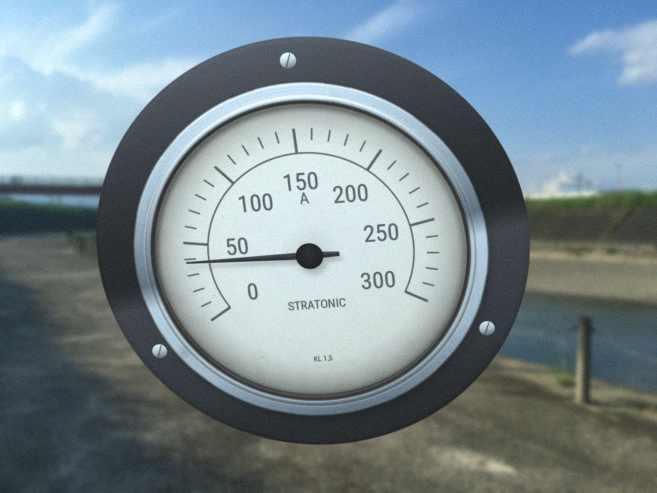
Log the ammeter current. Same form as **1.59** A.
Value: **40** A
